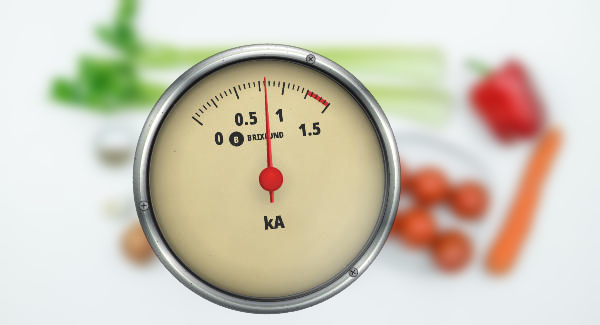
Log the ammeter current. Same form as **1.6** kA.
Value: **0.8** kA
